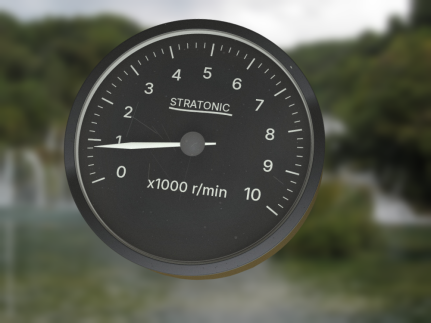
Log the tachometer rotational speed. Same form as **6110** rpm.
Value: **800** rpm
